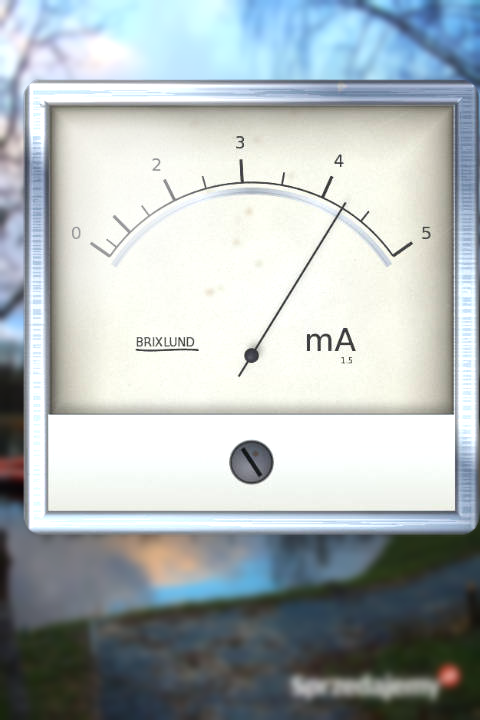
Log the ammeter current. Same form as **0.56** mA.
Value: **4.25** mA
